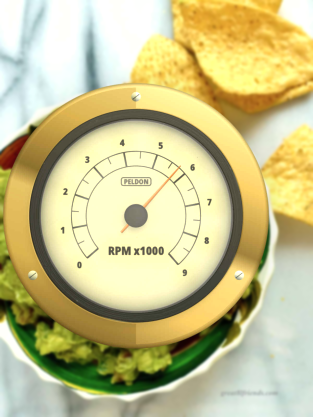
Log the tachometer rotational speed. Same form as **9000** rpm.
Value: **5750** rpm
